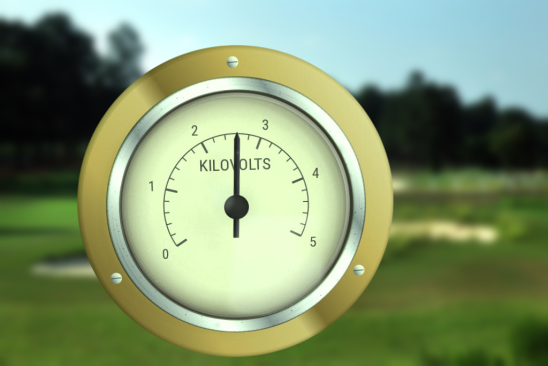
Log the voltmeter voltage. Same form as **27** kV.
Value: **2.6** kV
